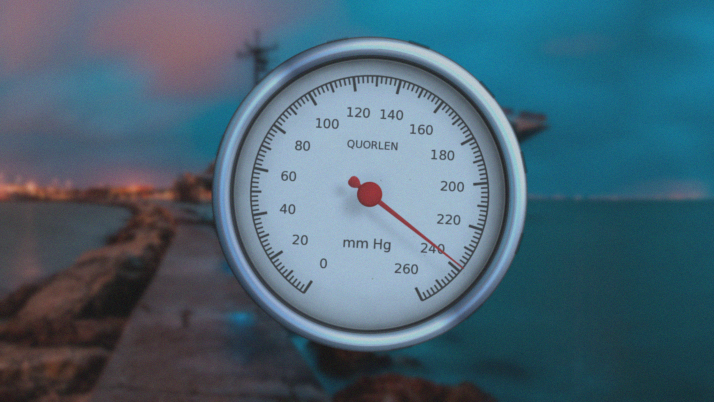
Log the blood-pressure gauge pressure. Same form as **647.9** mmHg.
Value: **238** mmHg
